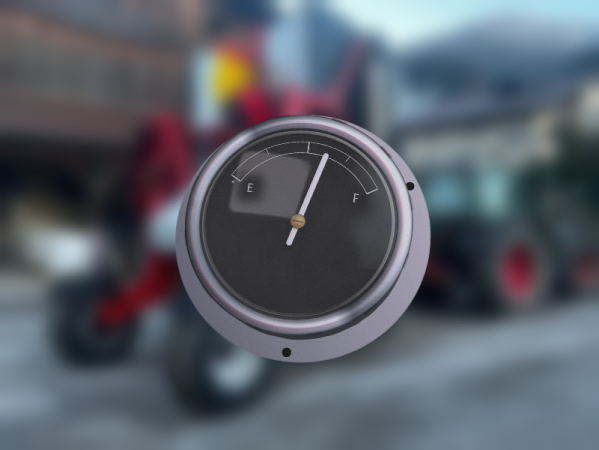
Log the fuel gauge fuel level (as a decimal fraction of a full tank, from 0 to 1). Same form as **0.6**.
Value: **0.625**
